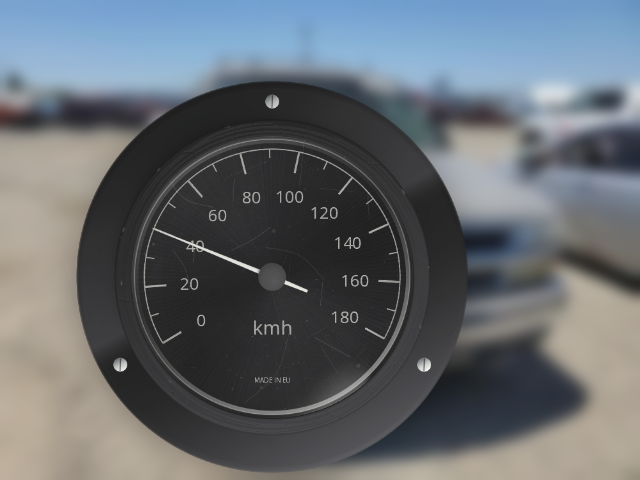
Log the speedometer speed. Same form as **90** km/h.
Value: **40** km/h
